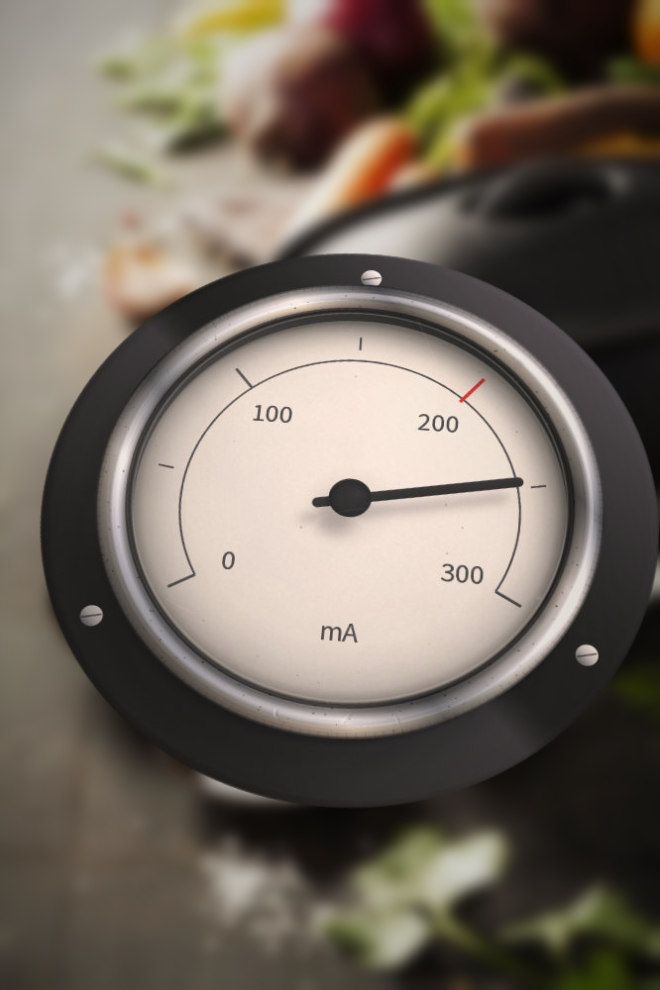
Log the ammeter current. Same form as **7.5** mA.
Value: **250** mA
